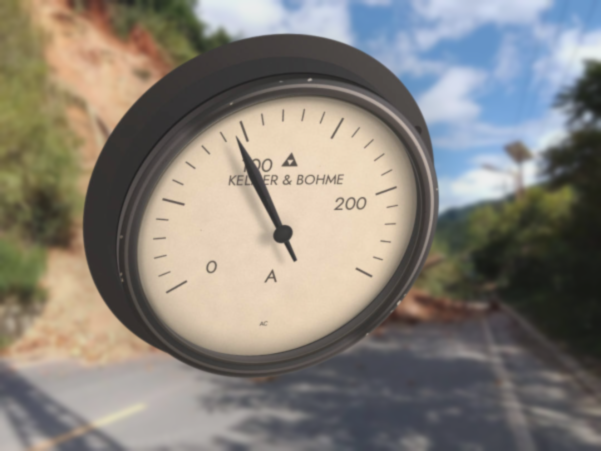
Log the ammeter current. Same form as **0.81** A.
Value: **95** A
